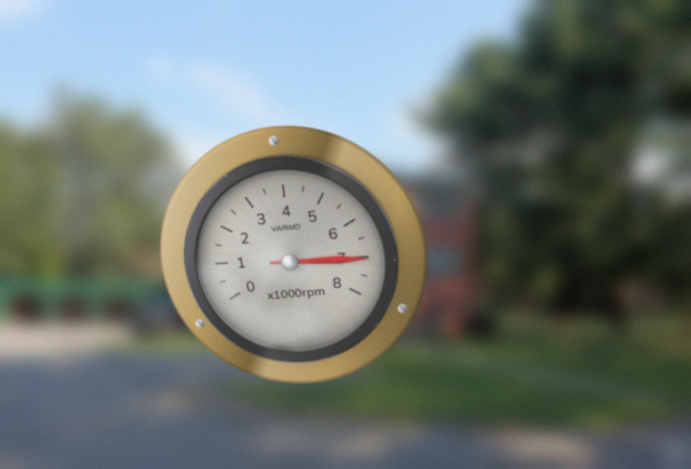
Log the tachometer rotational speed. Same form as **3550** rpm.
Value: **7000** rpm
